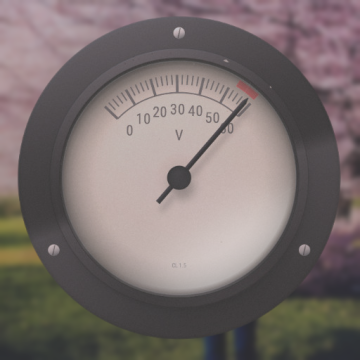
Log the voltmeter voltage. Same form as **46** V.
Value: **58** V
